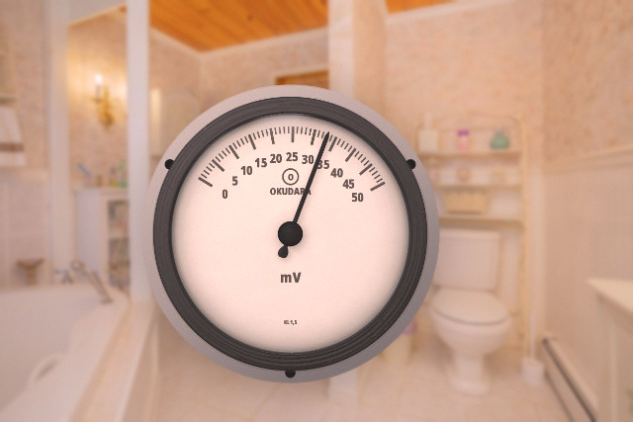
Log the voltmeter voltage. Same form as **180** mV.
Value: **33** mV
